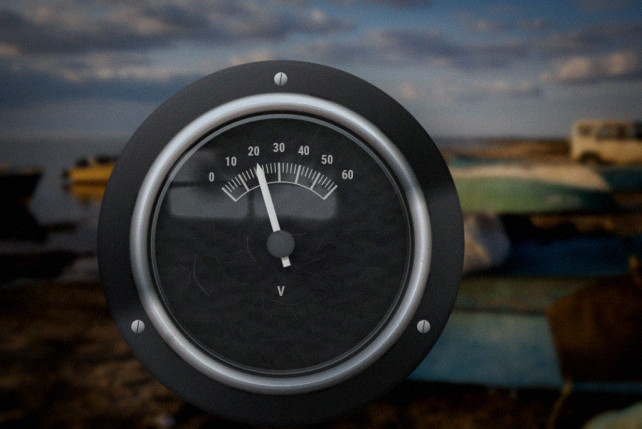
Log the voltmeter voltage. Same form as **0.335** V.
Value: **20** V
